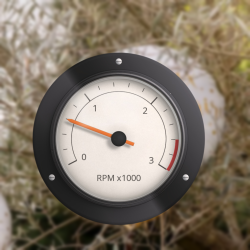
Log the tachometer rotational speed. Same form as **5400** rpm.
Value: **600** rpm
